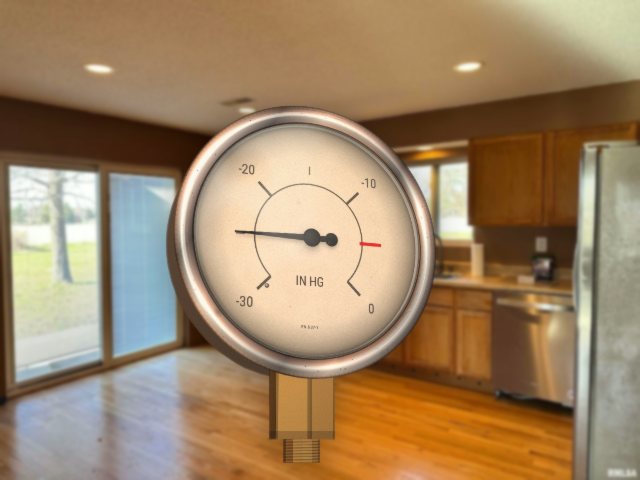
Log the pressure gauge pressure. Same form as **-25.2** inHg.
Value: **-25** inHg
